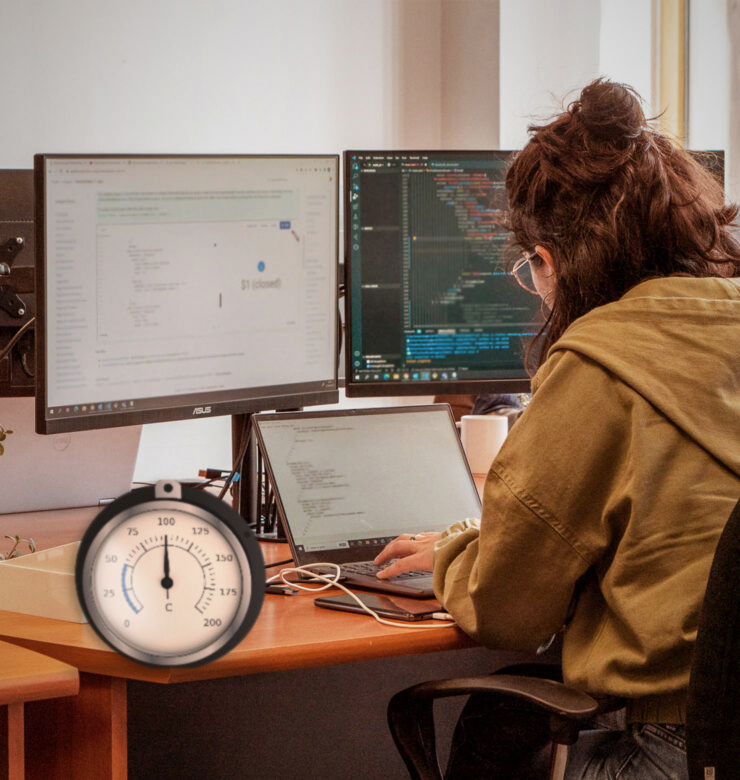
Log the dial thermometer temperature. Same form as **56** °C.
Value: **100** °C
